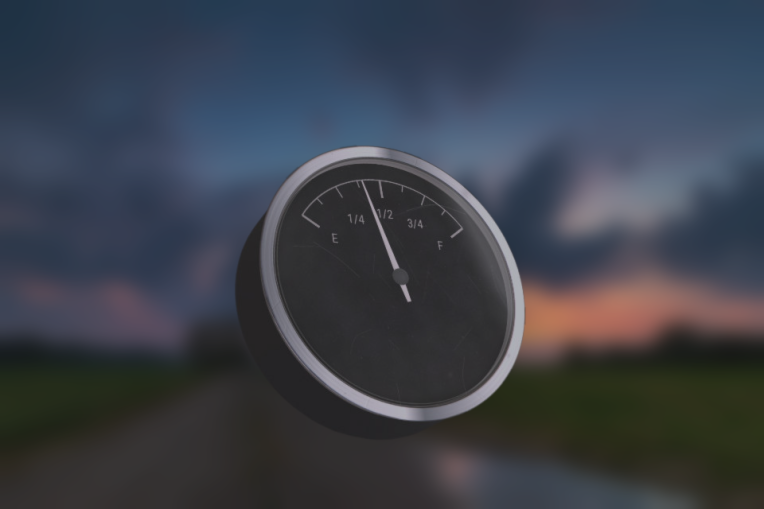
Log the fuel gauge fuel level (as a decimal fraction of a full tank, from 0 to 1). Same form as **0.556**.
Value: **0.375**
